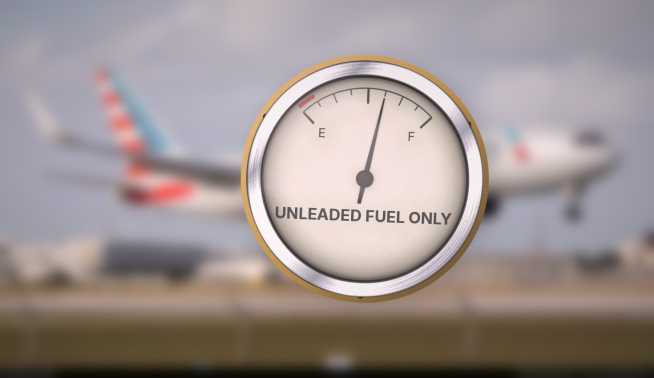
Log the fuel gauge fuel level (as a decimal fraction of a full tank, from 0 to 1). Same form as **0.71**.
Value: **0.625**
